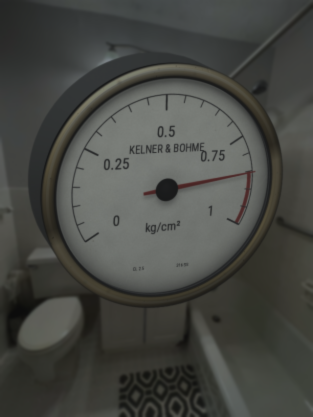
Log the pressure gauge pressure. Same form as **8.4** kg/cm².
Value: **0.85** kg/cm²
